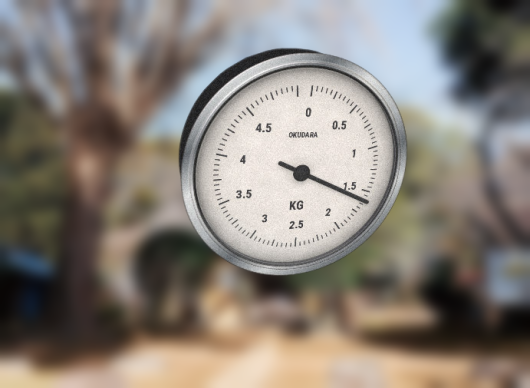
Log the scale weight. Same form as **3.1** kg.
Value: **1.6** kg
